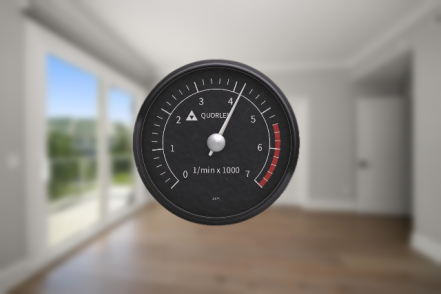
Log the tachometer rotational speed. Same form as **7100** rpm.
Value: **4200** rpm
